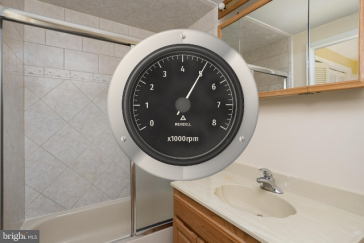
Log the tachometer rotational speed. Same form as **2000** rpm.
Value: **5000** rpm
